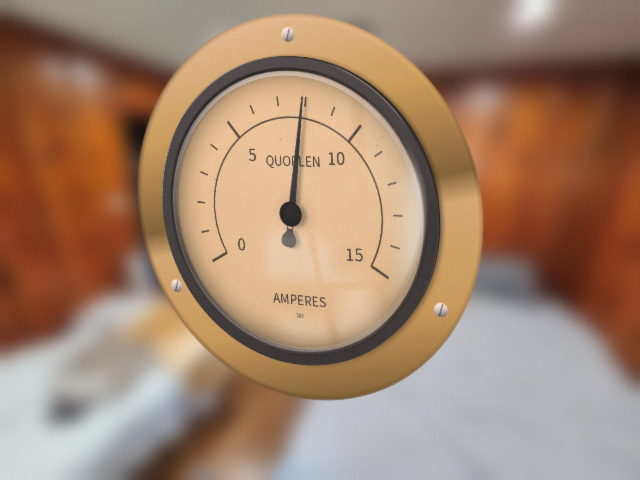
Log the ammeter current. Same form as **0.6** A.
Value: **8** A
